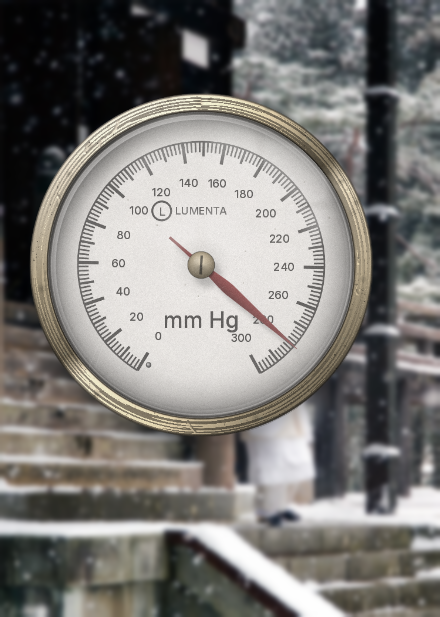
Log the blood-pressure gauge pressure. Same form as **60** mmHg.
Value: **280** mmHg
